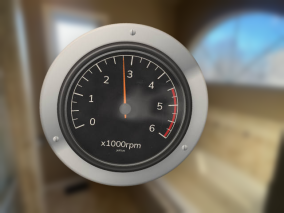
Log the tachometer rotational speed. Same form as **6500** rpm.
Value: **2750** rpm
